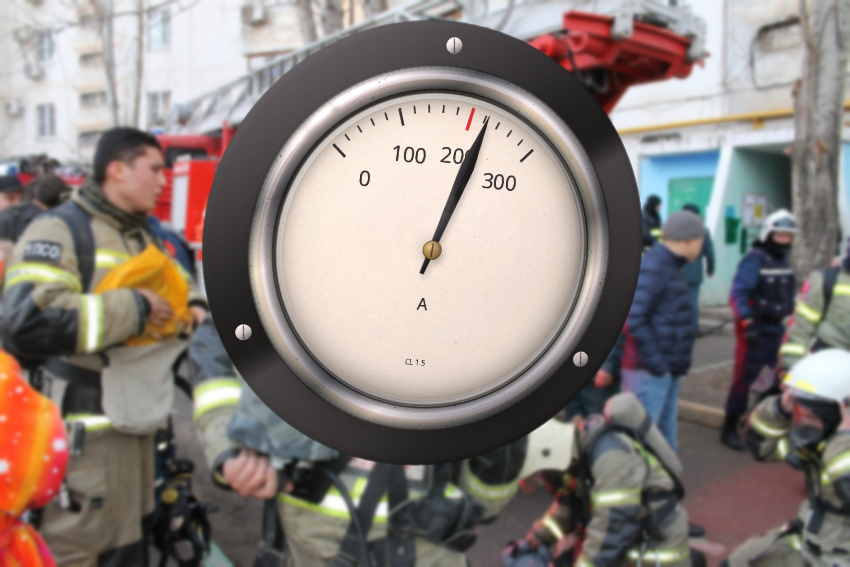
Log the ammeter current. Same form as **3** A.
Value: **220** A
